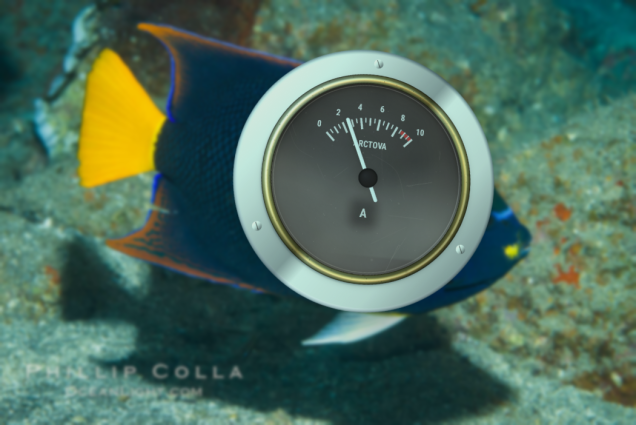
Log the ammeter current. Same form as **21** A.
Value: **2.5** A
